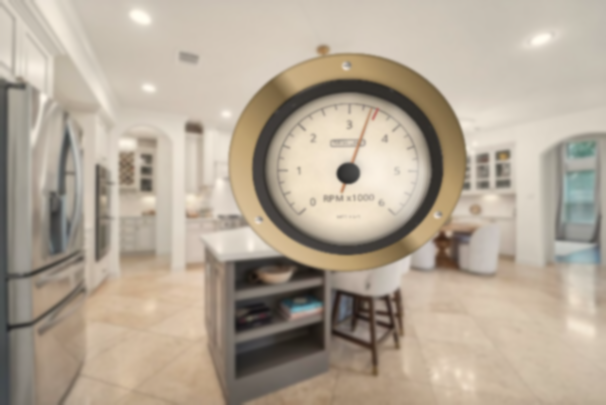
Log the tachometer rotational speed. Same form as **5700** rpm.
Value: **3375** rpm
